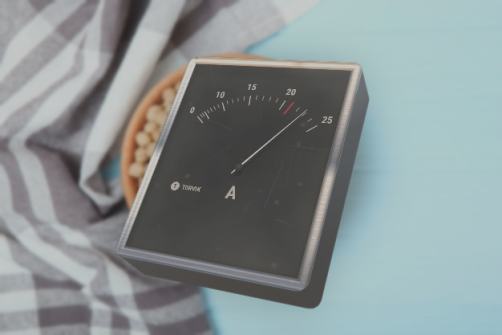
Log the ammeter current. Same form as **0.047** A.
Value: **23** A
